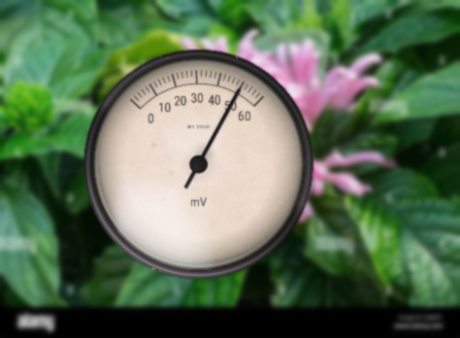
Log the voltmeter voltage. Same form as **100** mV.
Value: **50** mV
